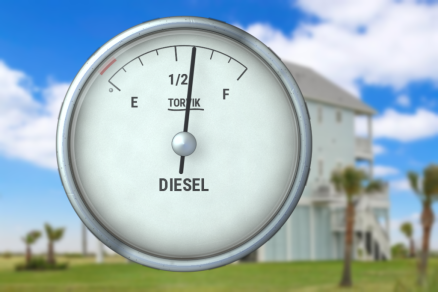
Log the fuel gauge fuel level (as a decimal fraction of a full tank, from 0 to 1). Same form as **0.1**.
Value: **0.625**
